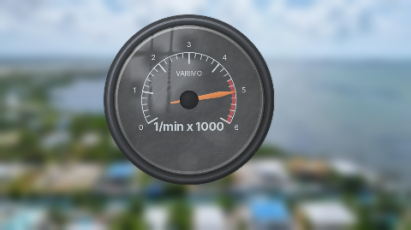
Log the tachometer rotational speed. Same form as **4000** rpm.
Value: **5000** rpm
